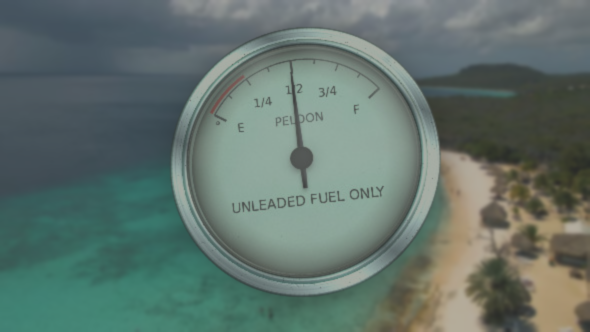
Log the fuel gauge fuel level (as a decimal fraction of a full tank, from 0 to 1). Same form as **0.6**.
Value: **0.5**
